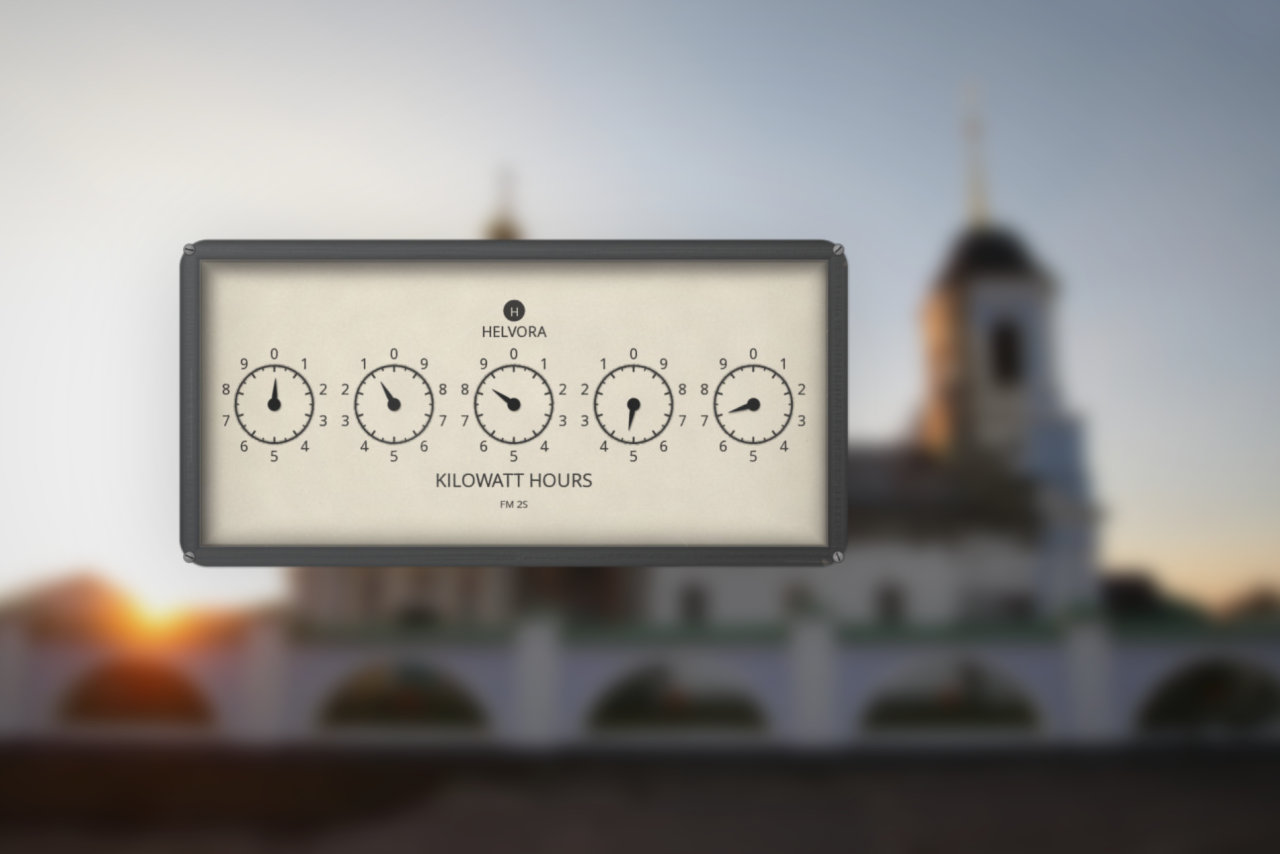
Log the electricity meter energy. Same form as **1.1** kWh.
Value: **847** kWh
